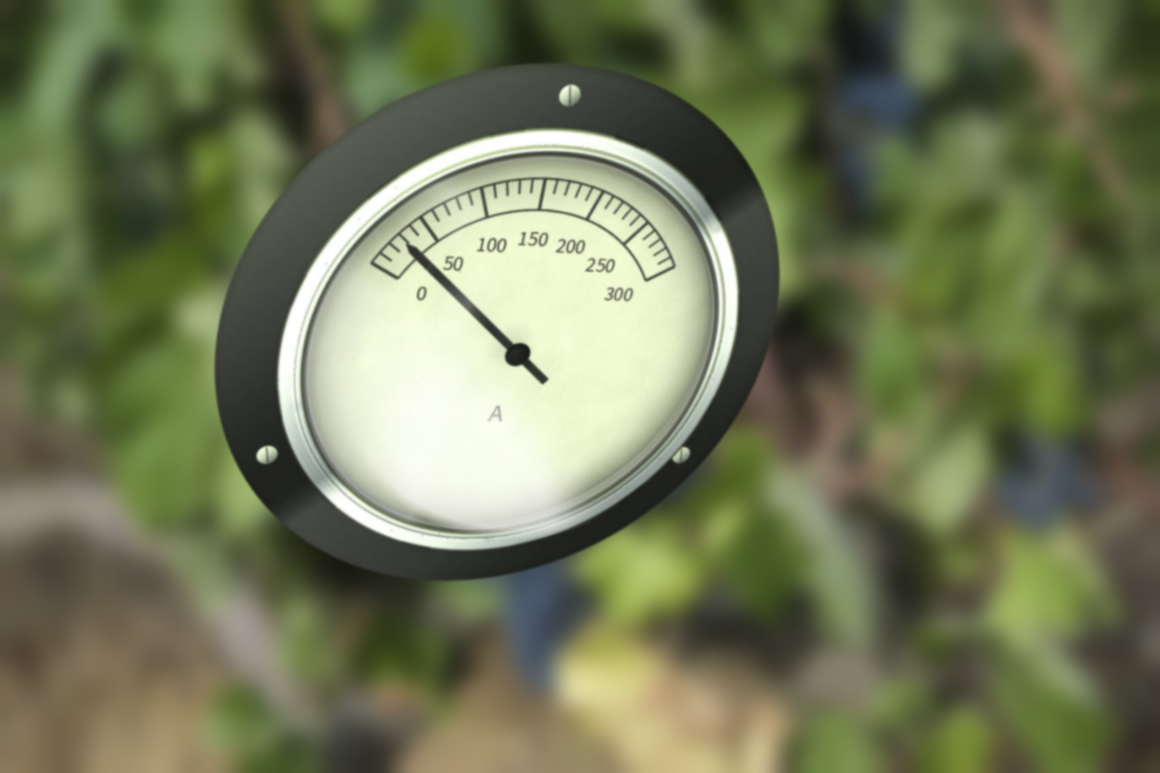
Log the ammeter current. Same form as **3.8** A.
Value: **30** A
